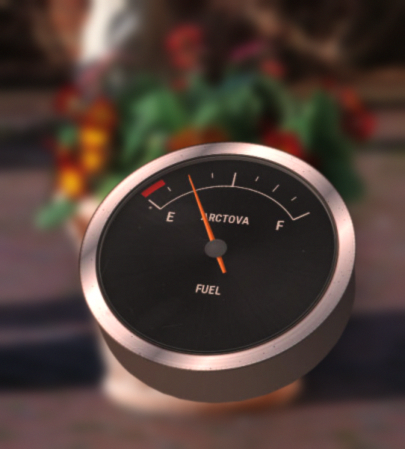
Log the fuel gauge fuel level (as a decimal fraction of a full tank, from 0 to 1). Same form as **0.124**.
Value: **0.25**
